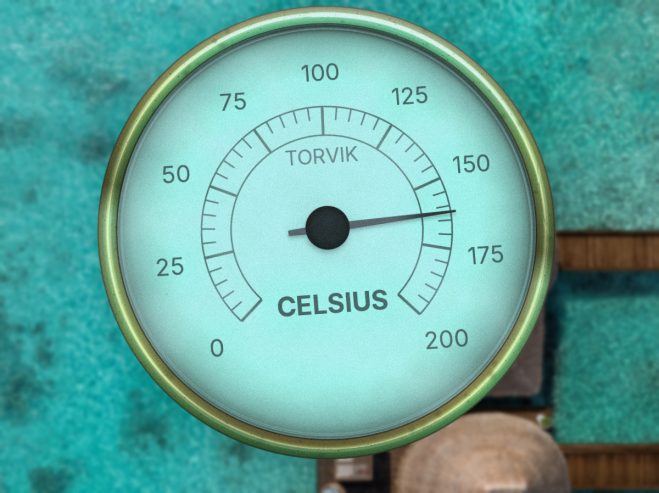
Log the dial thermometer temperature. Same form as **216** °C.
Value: **162.5** °C
